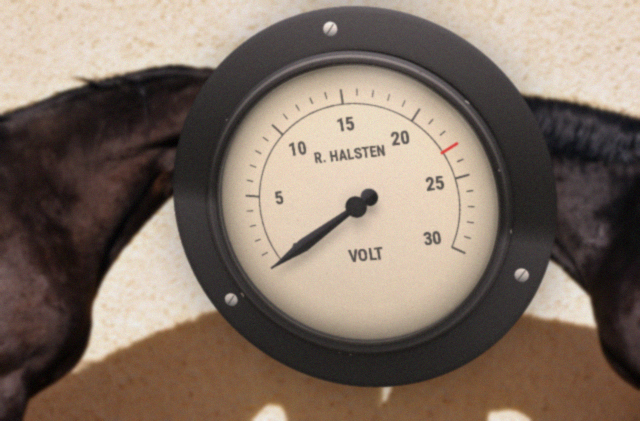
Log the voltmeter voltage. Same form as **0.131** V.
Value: **0** V
